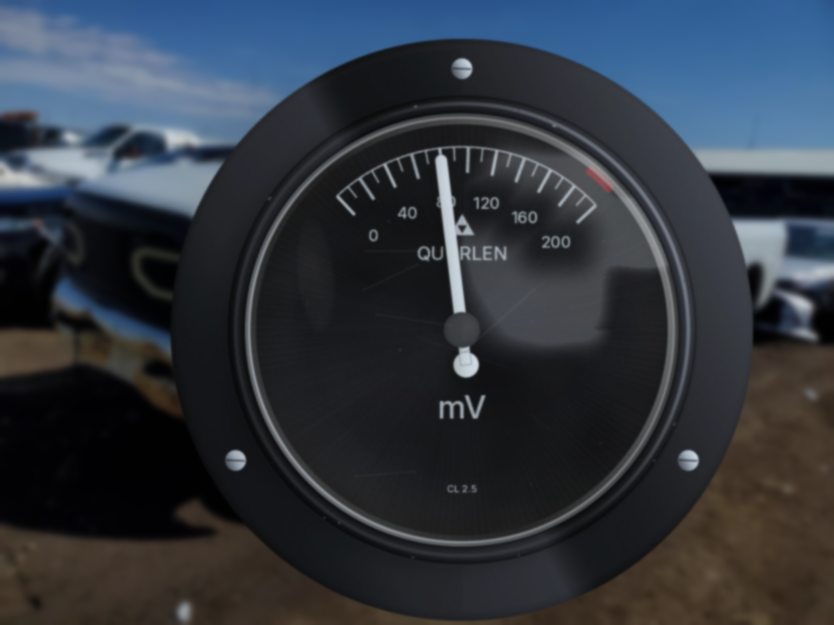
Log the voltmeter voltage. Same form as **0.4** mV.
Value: **80** mV
